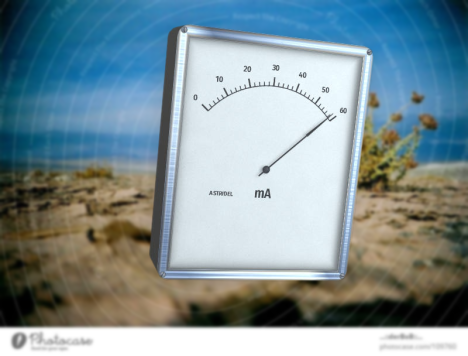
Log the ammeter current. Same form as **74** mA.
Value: **58** mA
